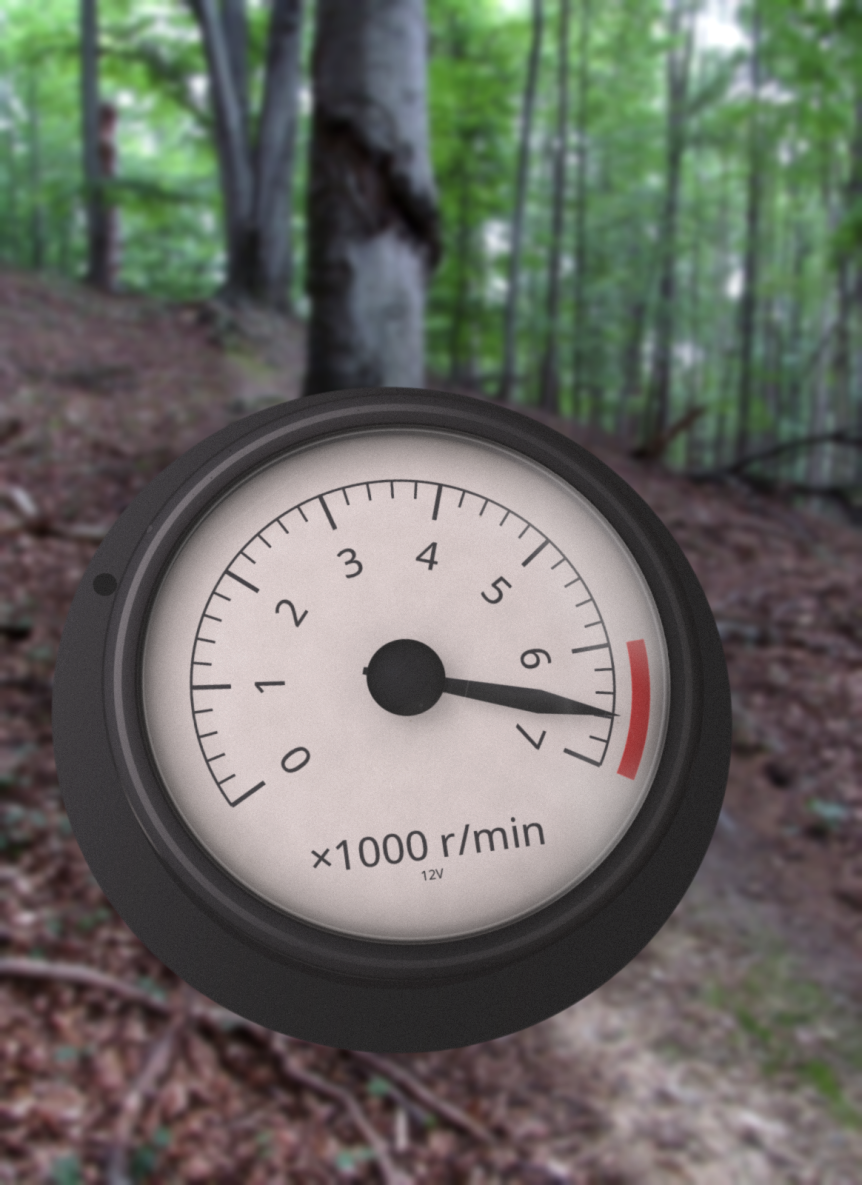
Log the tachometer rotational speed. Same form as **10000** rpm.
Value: **6600** rpm
